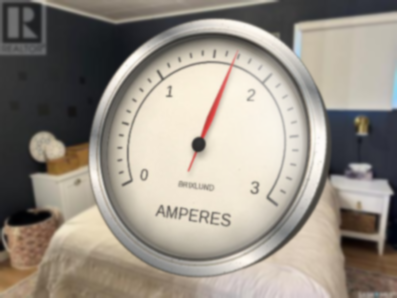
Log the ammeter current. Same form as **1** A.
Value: **1.7** A
